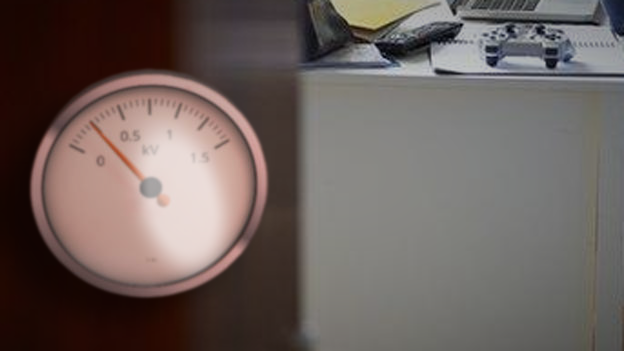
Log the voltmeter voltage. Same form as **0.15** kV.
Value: **0.25** kV
